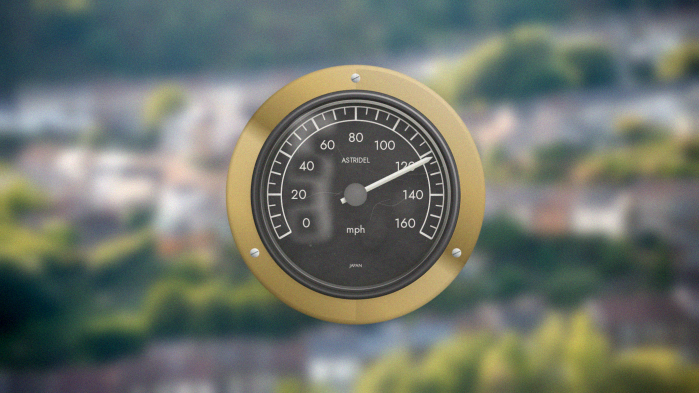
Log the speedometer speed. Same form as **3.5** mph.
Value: **122.5** mph
